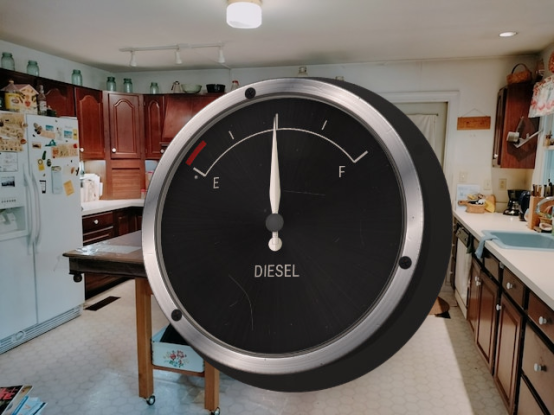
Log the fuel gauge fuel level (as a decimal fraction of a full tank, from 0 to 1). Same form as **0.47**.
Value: **0.5**
